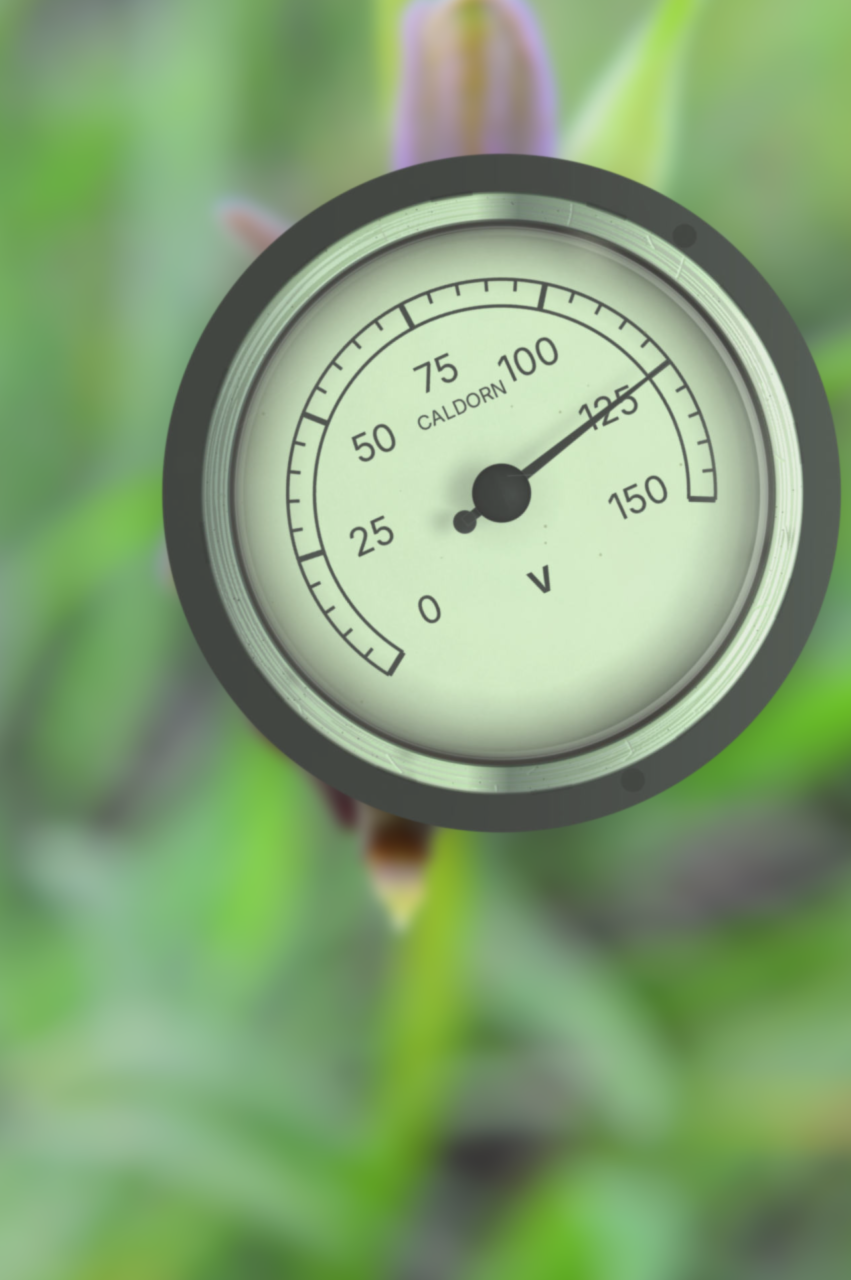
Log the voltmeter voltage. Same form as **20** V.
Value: **125** V
